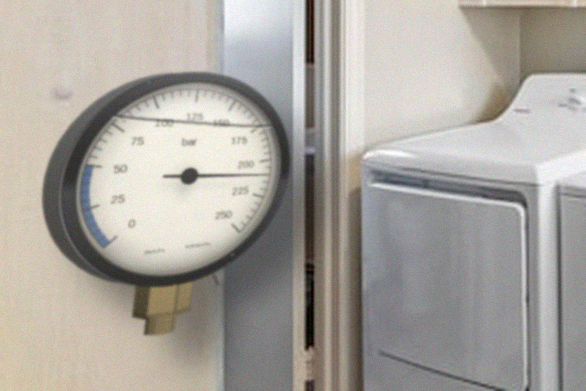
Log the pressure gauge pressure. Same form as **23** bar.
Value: **210** bar
